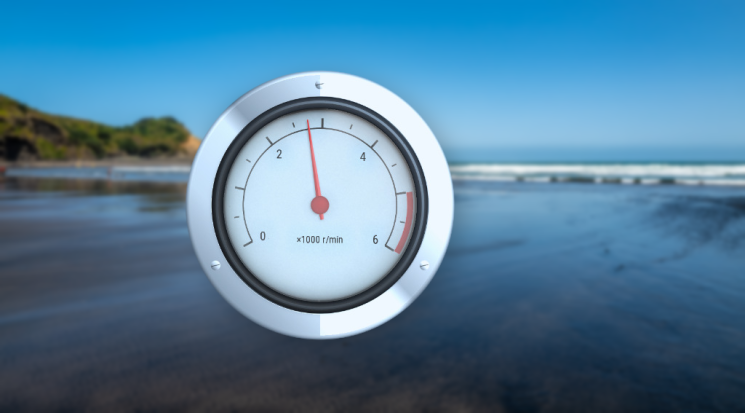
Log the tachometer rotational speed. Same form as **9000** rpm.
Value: **2750** rpm
